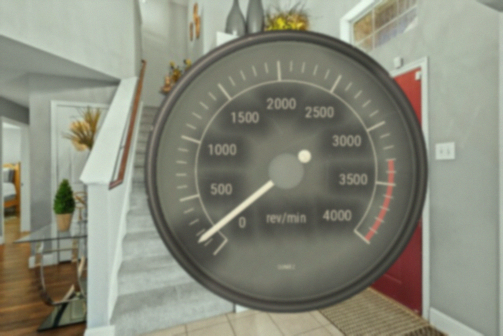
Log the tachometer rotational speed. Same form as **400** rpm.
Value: **150** rpm
